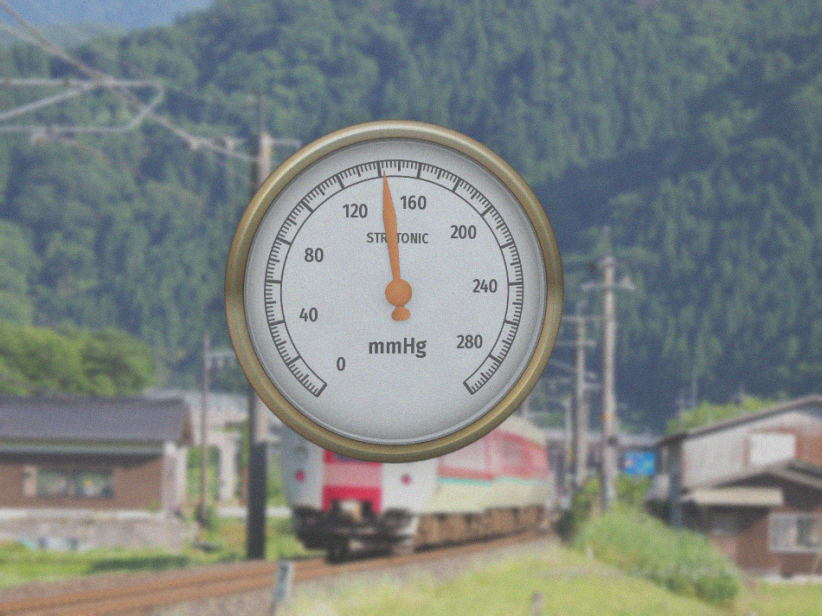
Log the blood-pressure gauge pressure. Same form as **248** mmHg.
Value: **142** mmHg
